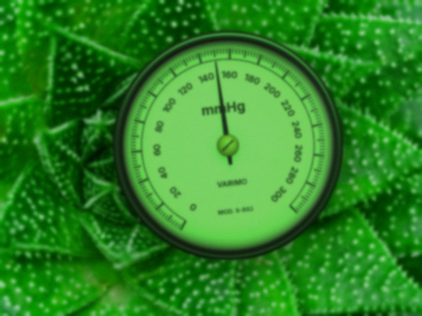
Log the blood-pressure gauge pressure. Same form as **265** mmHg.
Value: **150** mmHg
